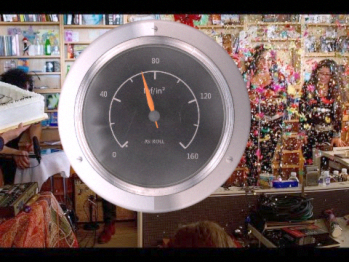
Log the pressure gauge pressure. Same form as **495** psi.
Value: **70** psi
